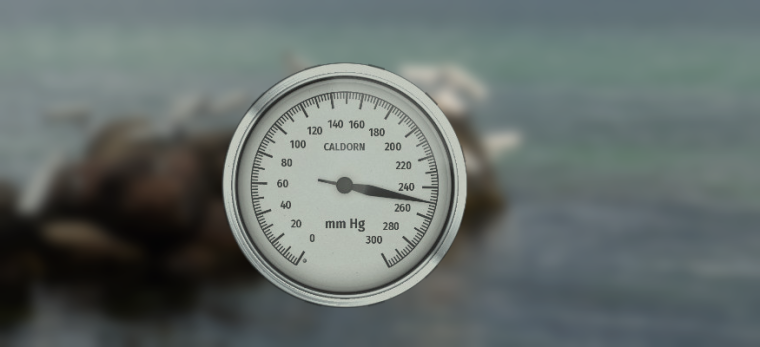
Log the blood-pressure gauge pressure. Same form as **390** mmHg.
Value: **250** mmHg
